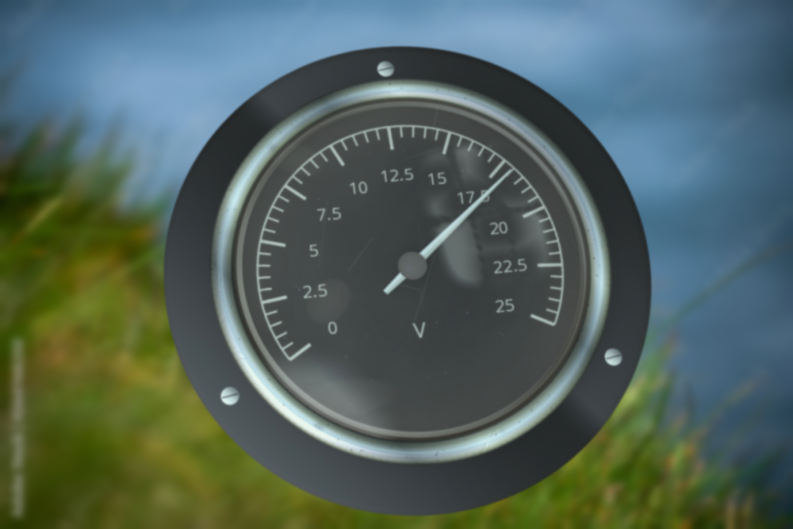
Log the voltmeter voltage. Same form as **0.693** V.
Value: **18** V
